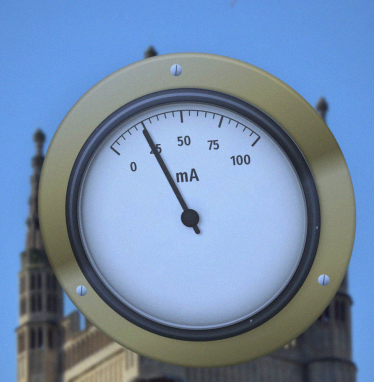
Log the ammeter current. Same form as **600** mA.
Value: **25** mA
